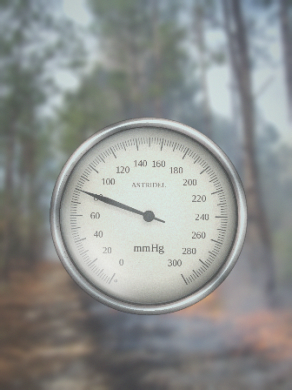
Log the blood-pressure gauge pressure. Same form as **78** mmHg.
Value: **80** mmHg
